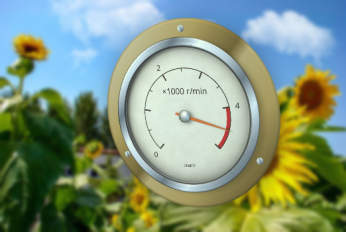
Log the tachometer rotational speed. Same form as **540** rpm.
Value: **4500** rpm
